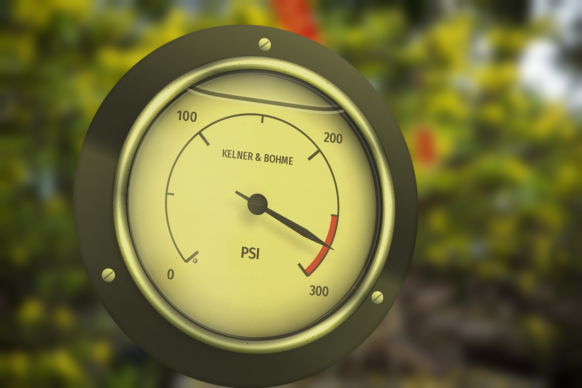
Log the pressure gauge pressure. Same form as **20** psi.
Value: **275** psi
